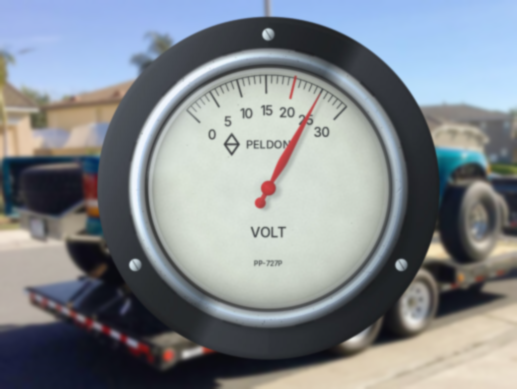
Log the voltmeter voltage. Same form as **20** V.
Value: **25** V
